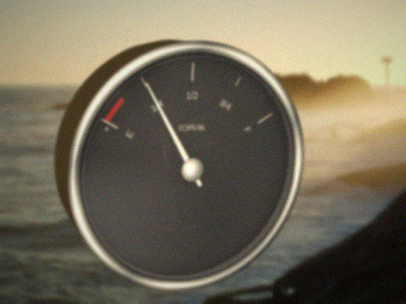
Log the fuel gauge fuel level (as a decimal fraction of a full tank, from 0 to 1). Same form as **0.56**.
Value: **0.25**
